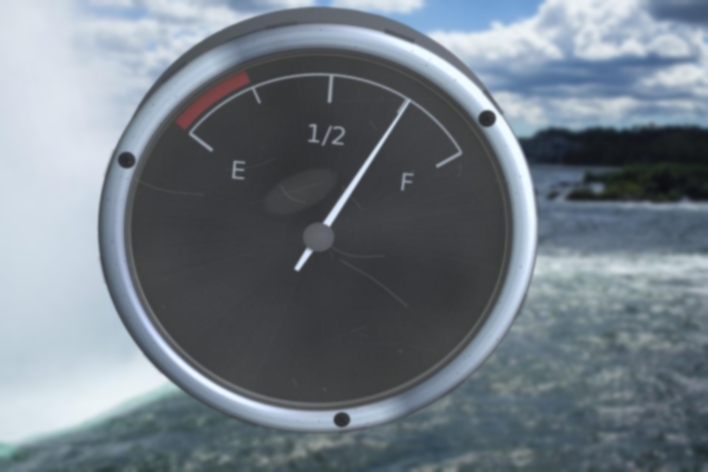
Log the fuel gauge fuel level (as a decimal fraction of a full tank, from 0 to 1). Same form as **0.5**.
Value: **0.75**
